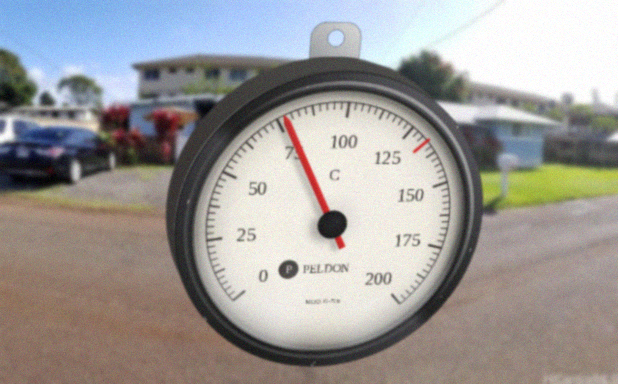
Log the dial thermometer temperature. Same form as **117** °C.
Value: **77.5** °C
